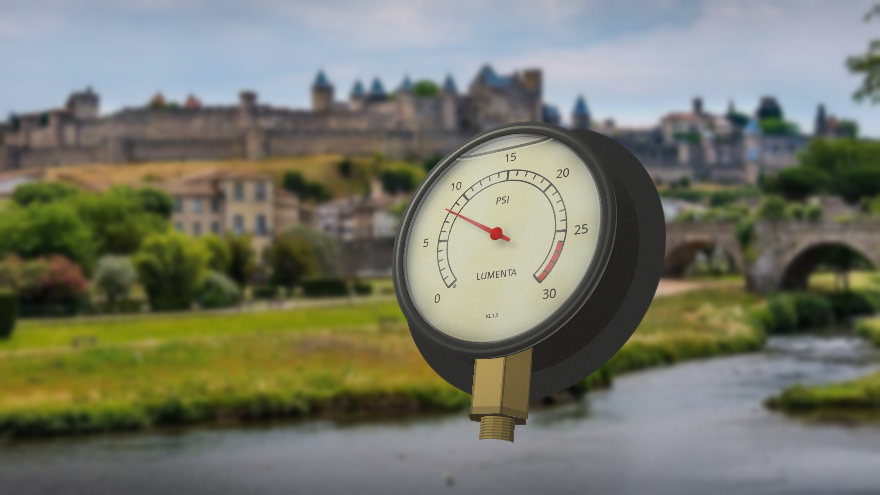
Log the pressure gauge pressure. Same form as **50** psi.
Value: **8** psi
